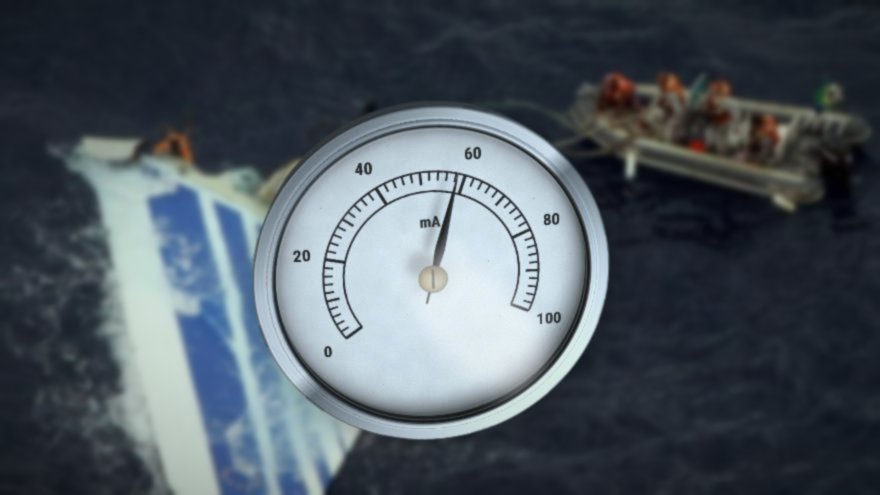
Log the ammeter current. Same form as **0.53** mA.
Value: **58** mA
